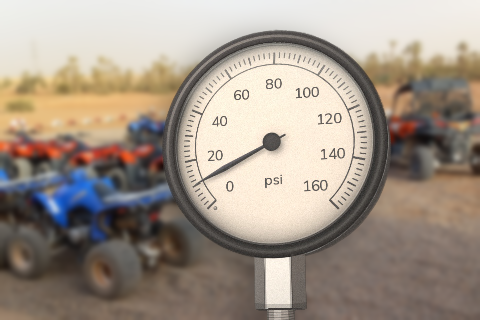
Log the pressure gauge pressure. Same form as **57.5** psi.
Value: **10** psi
